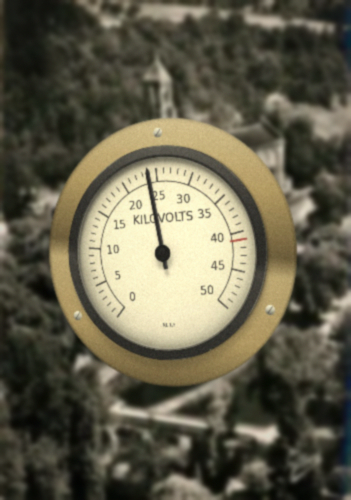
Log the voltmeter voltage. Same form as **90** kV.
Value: **24** kV
